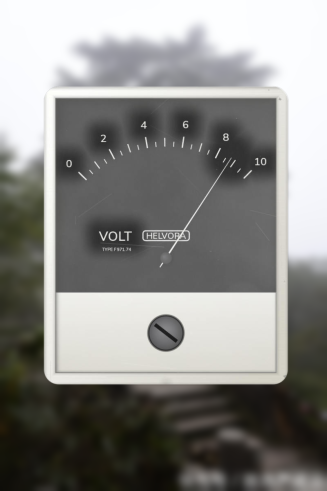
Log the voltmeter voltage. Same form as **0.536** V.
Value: **8.75** V
